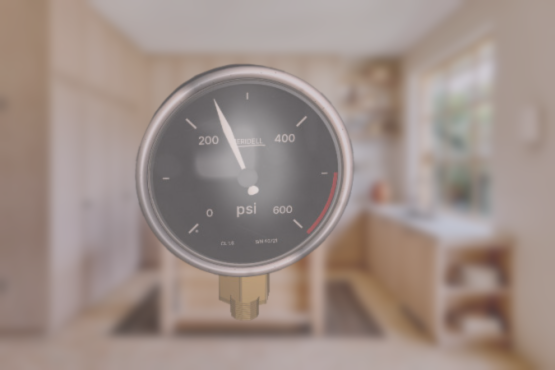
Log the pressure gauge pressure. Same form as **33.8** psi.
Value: **250** psi
